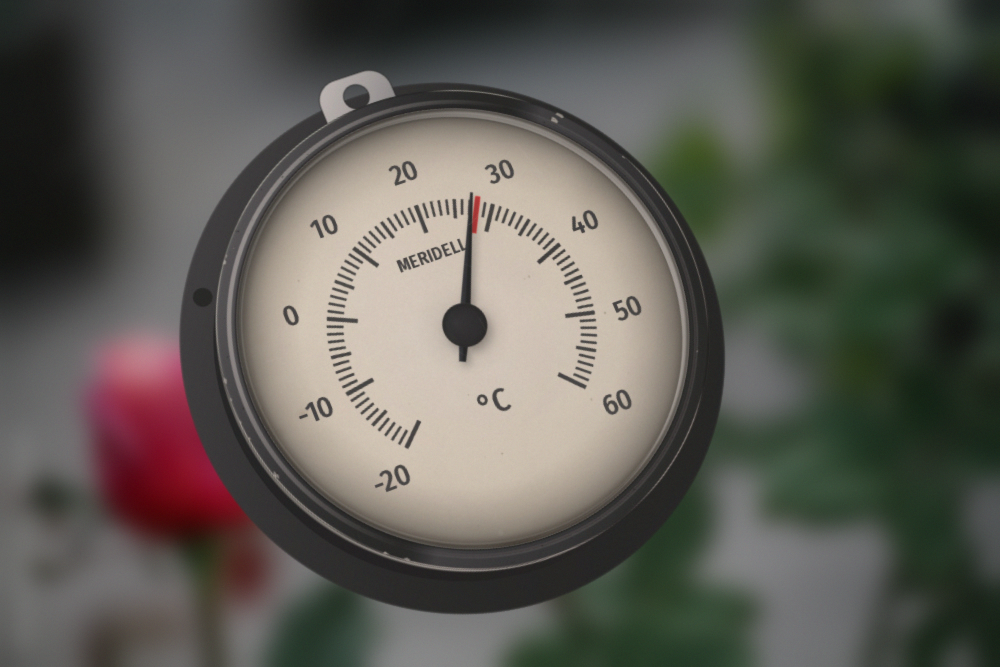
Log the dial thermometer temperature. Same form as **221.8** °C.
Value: **27** °C
